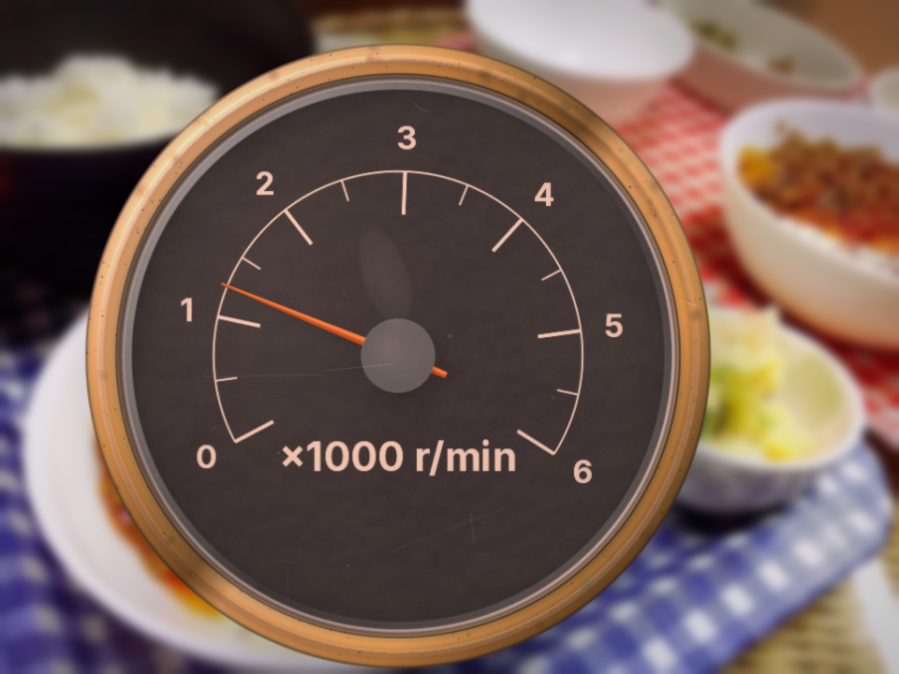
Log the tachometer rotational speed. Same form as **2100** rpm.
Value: **1250** rpm
